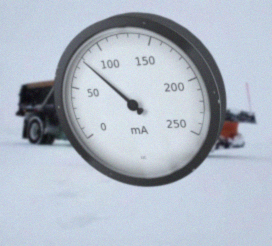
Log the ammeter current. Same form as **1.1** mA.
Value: **80** mA
